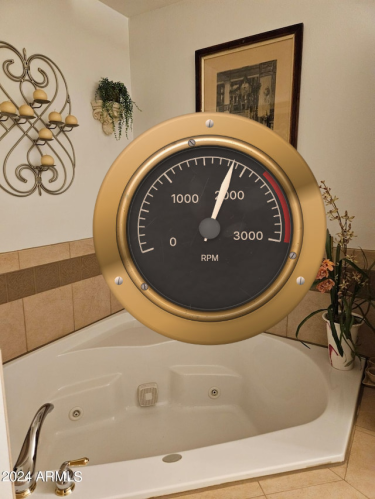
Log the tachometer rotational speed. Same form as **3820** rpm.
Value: **1850** rpm
